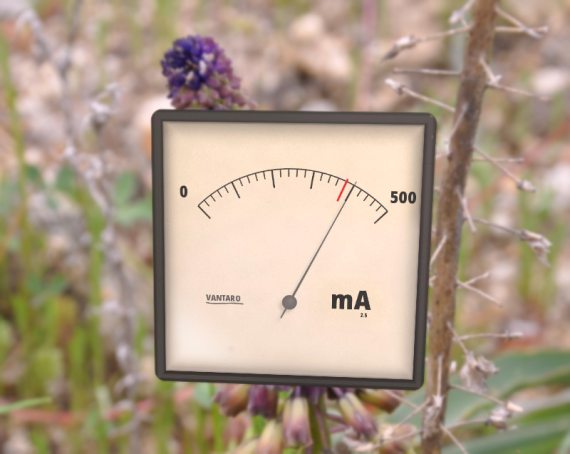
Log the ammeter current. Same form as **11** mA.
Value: **400** mA
